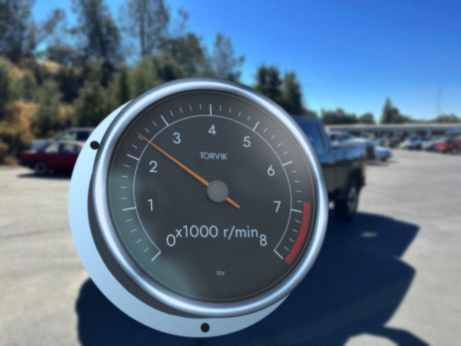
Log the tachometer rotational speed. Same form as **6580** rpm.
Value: **2400** rpm
